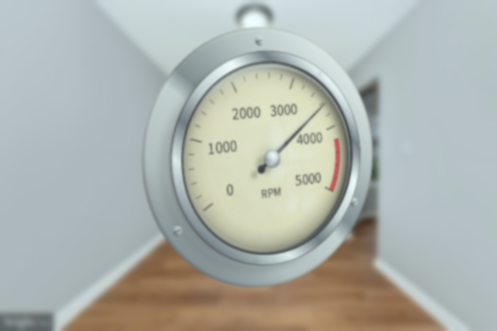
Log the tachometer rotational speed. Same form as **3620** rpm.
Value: **3600** rpm
